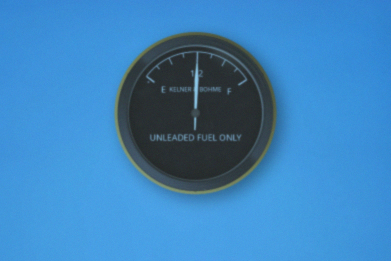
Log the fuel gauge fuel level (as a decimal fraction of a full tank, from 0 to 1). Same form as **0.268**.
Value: **0.5**
